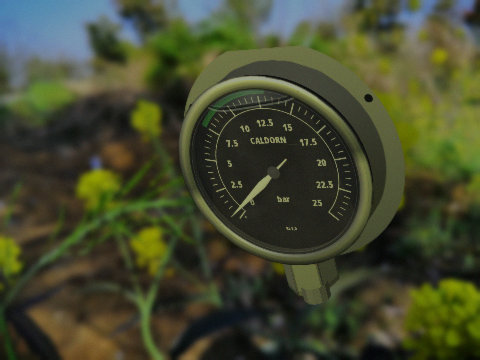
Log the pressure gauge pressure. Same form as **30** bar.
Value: **0.5** bar
